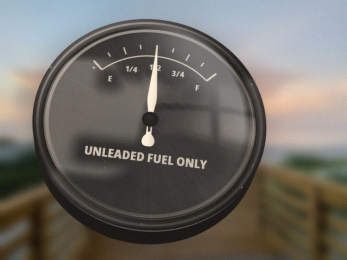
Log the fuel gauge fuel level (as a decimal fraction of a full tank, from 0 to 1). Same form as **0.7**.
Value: **0.5**
